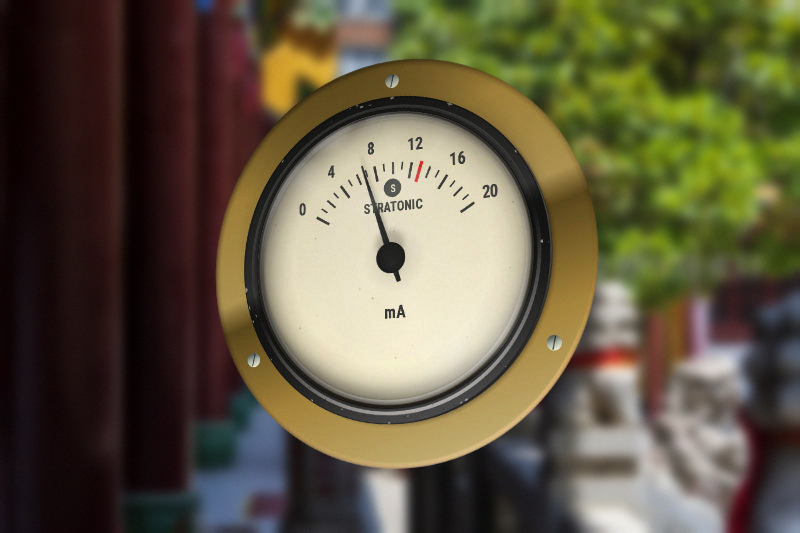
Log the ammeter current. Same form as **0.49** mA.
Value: **7** mA
